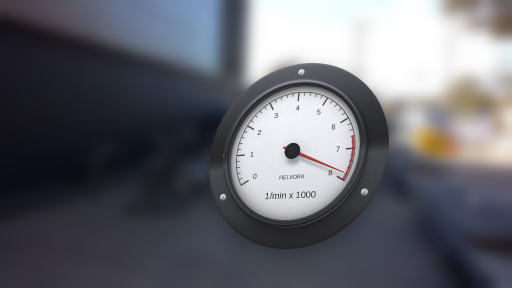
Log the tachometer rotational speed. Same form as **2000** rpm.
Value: **7800** rpm
